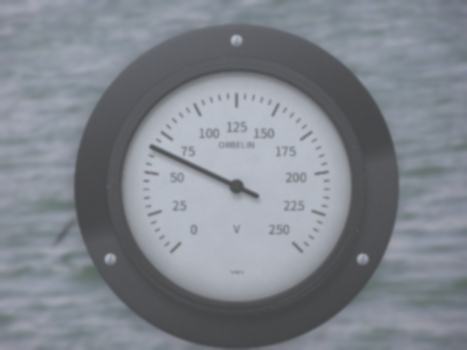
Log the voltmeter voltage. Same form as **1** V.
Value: **65** V
